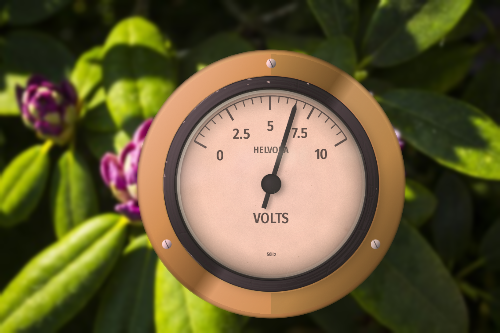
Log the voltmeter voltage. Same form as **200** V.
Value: **6.5** V
